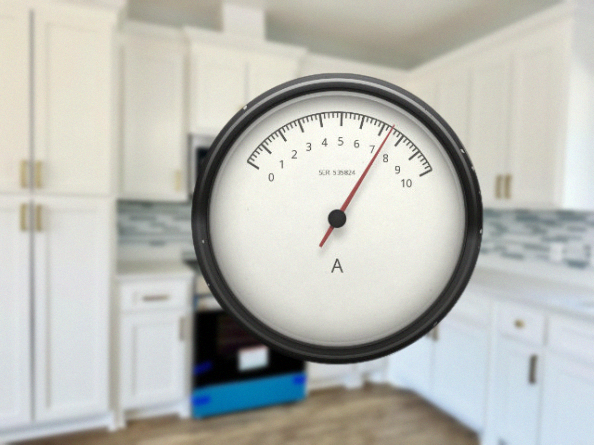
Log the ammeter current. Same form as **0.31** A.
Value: **7.4** A
